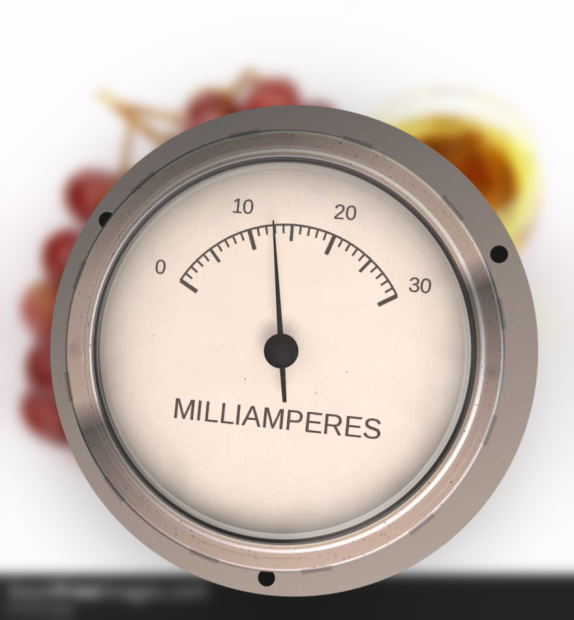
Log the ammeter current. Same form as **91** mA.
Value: **13** mA
